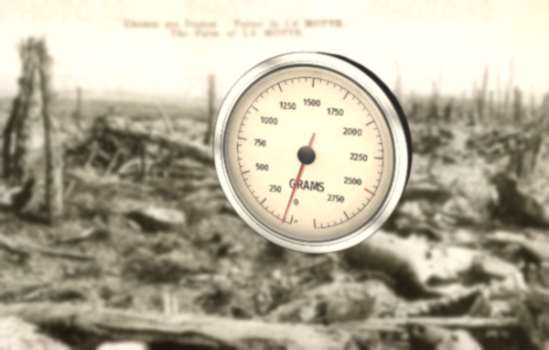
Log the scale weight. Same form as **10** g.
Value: **50** g
